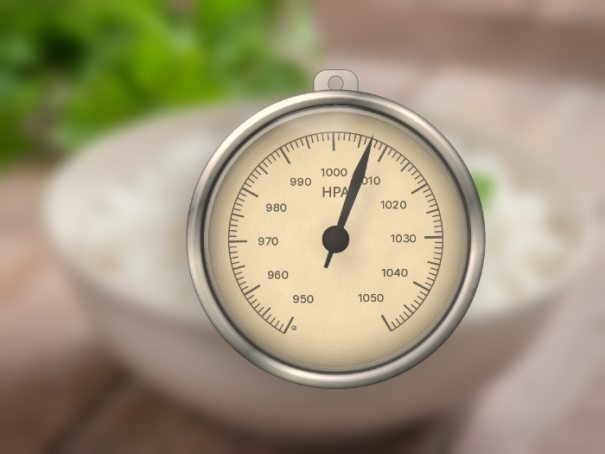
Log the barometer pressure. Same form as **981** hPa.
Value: **1007** hPa
